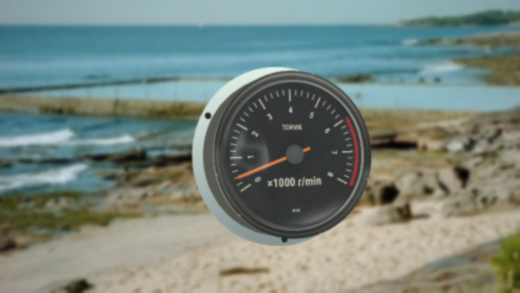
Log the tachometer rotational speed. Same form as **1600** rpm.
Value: **400** rpm
